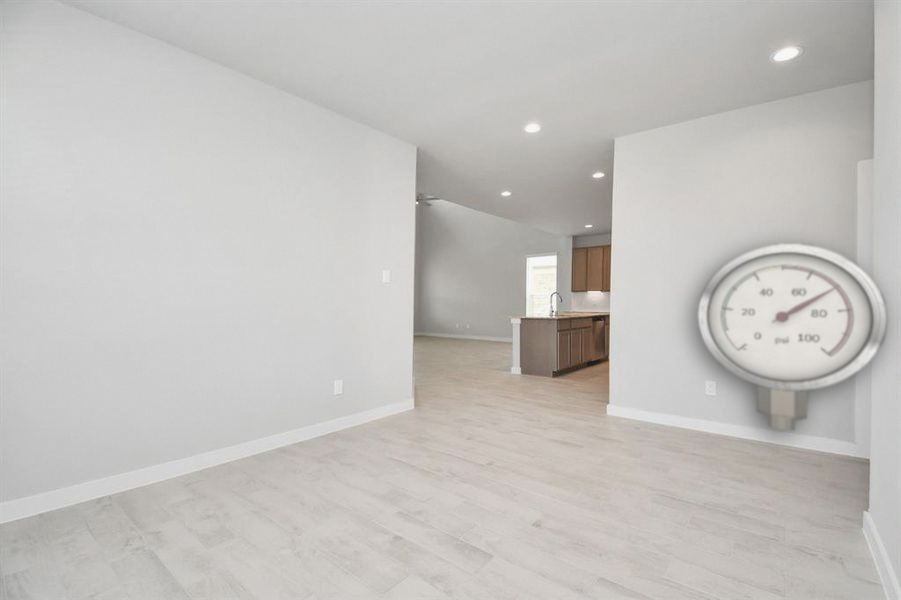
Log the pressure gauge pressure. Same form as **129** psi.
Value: **70** psi
